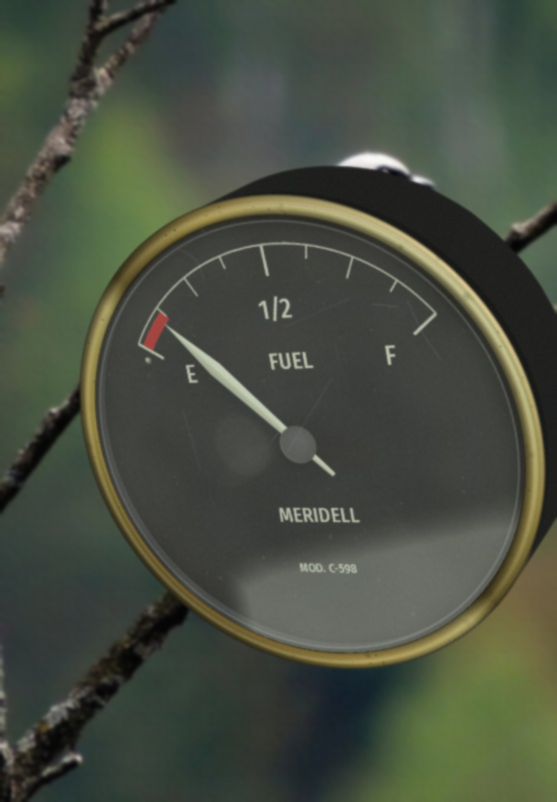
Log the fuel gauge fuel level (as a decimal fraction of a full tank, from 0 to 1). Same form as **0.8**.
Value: **0.125**
